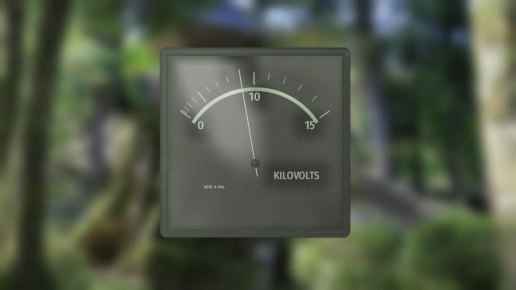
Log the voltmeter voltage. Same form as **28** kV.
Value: **9** kV
